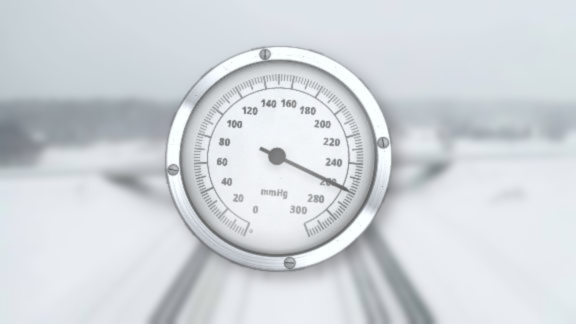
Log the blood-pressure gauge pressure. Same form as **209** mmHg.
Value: **260** mmHg
